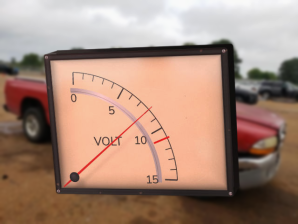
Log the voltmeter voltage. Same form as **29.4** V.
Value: **8** V
